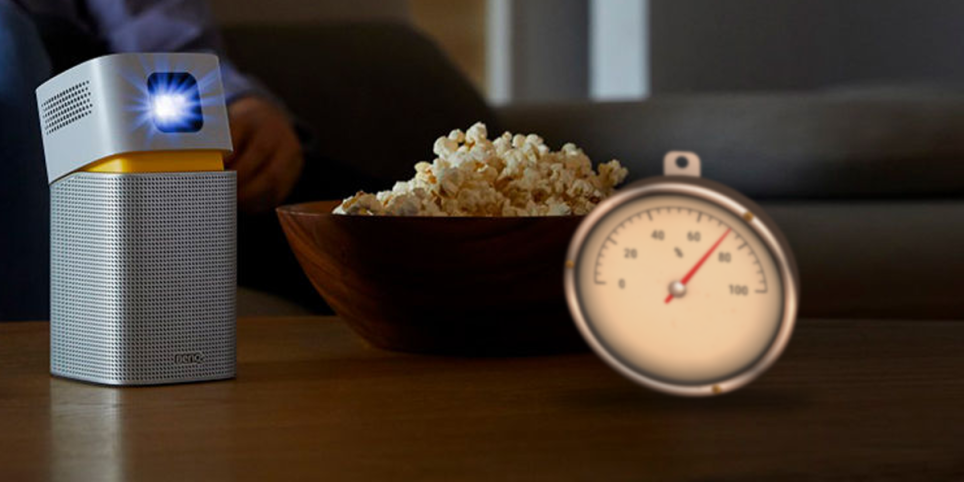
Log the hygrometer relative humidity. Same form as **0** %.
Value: **72** %
